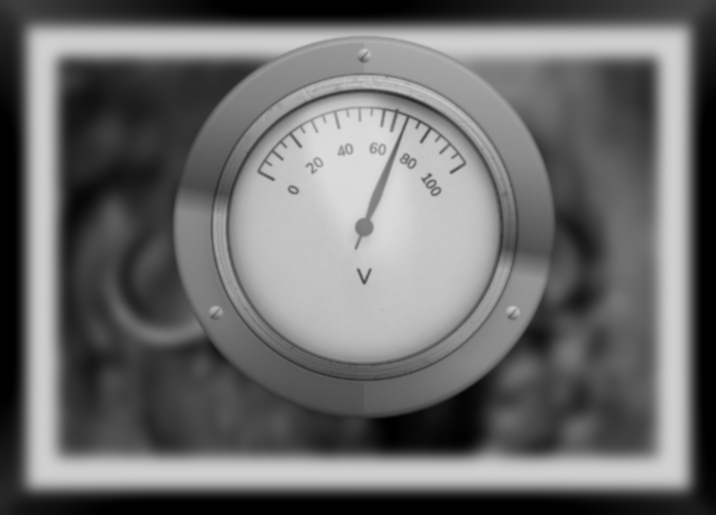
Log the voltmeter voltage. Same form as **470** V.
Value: **70** V
